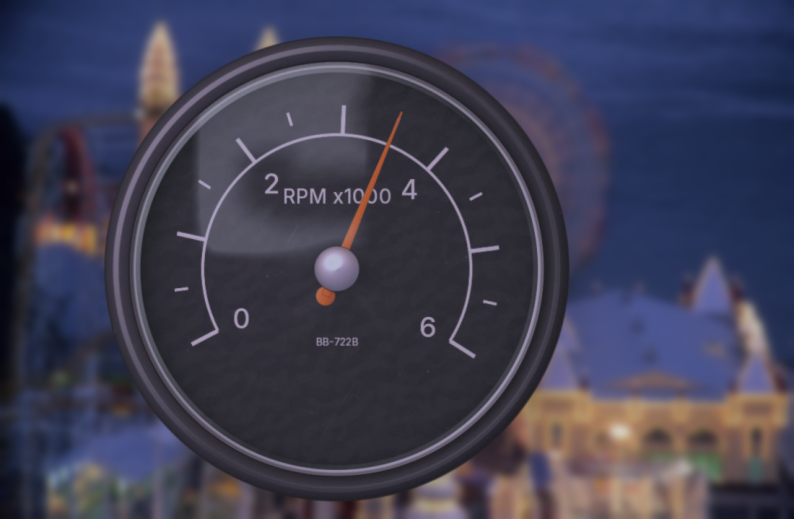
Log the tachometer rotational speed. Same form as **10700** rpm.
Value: **3500** rpm
